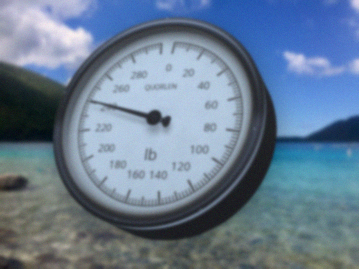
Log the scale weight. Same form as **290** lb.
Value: **240** lb
